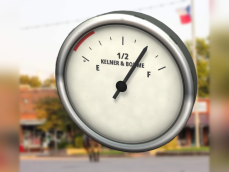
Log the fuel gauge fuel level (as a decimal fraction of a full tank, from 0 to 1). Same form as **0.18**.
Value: **0.75**
